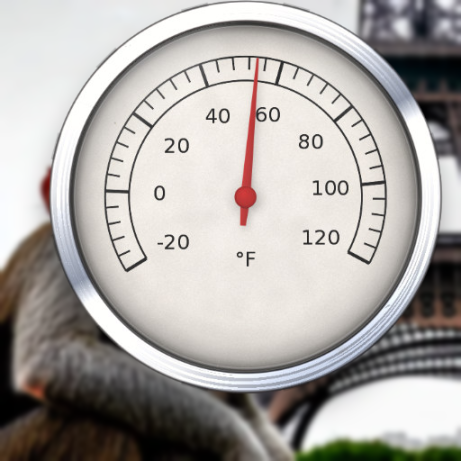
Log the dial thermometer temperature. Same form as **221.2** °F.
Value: **54** °F
